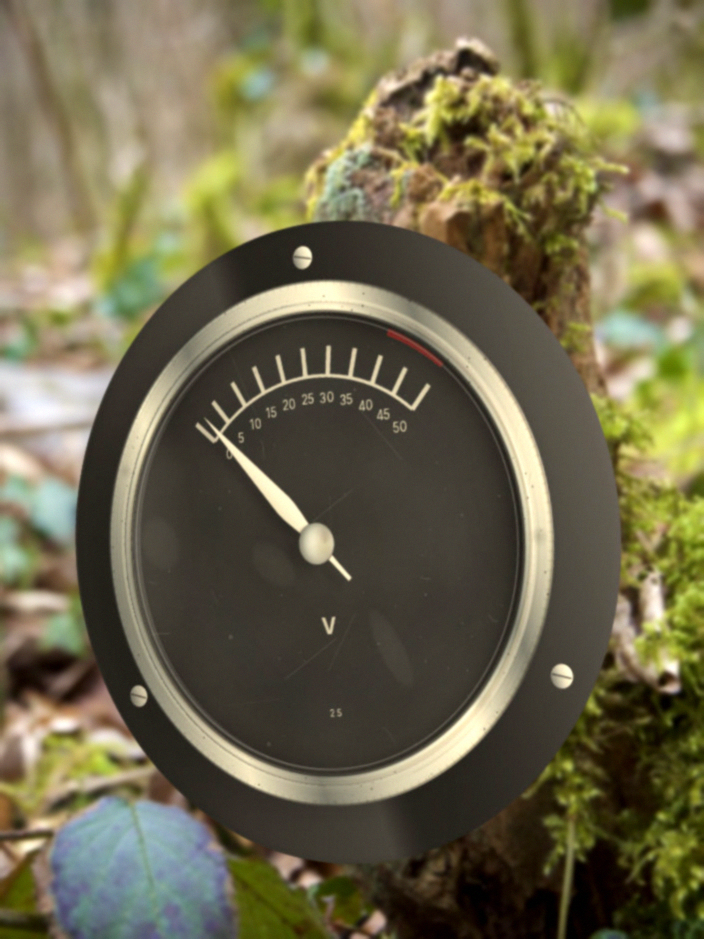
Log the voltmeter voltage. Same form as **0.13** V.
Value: **2.5** V
